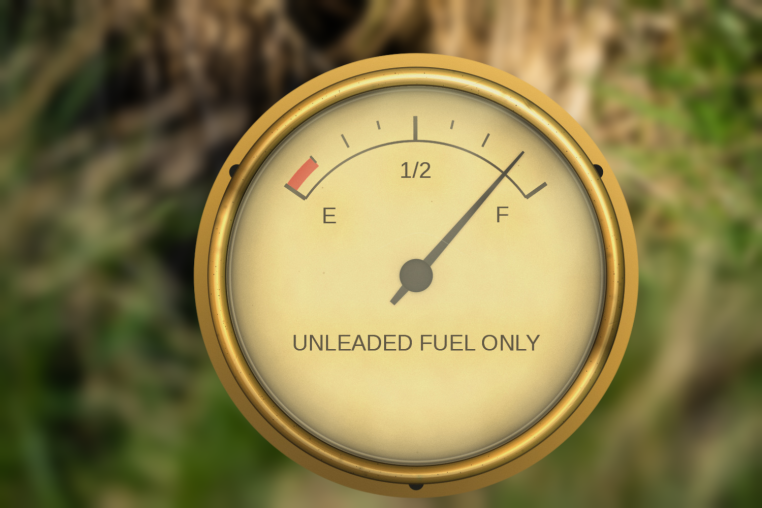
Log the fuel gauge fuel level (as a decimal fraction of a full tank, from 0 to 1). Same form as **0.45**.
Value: **0.875**
